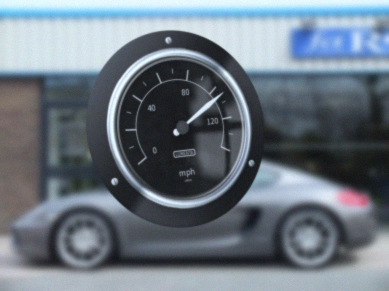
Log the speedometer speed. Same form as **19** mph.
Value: **105** mph
